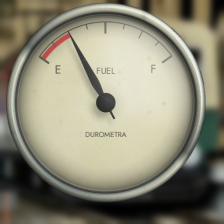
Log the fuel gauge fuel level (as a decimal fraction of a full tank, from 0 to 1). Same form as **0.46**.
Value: **0.25**
